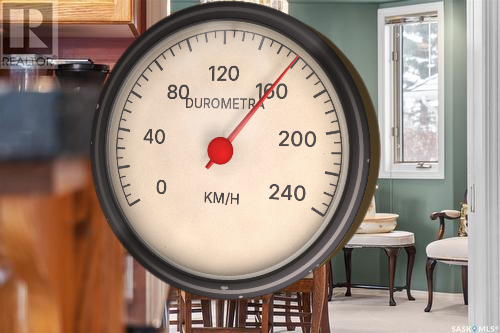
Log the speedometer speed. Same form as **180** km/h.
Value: **160** km/h
